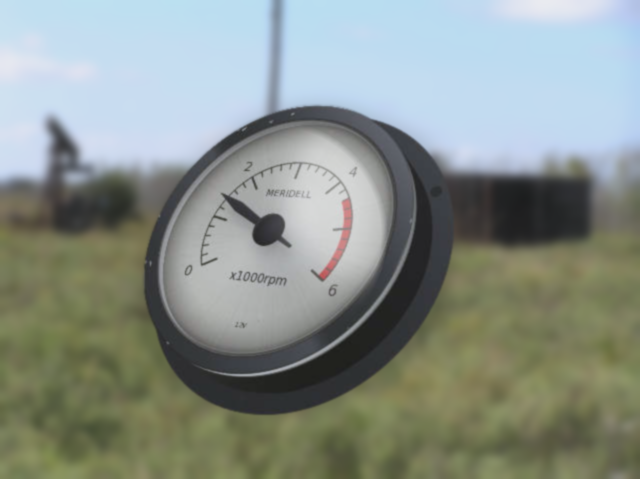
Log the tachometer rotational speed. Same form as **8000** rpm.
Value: **1400** rpm
